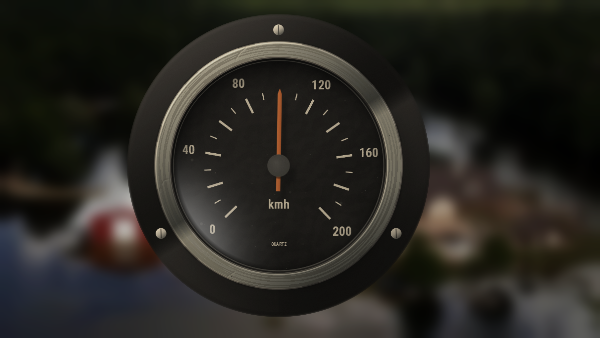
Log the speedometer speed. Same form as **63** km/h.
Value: **100** km/h
